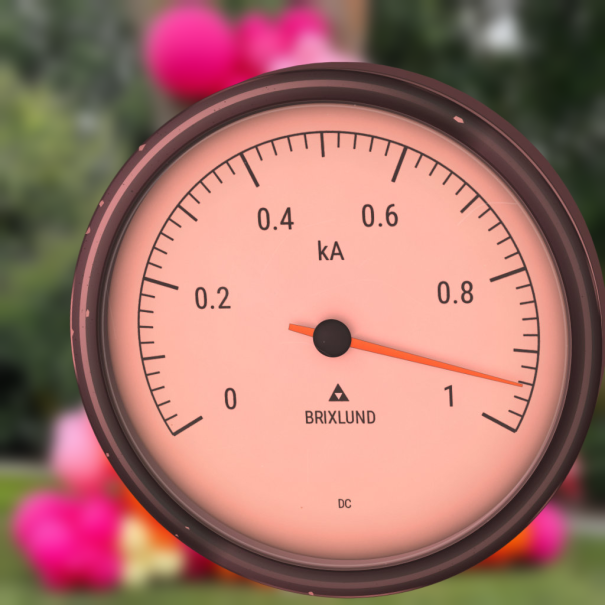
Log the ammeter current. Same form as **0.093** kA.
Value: **0.94** kA
